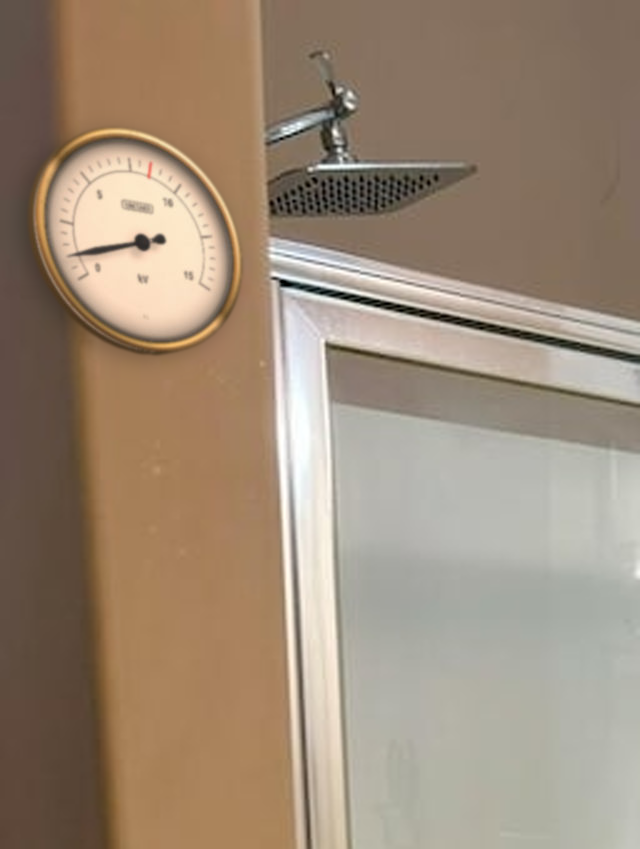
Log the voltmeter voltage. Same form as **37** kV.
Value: **1** kV
